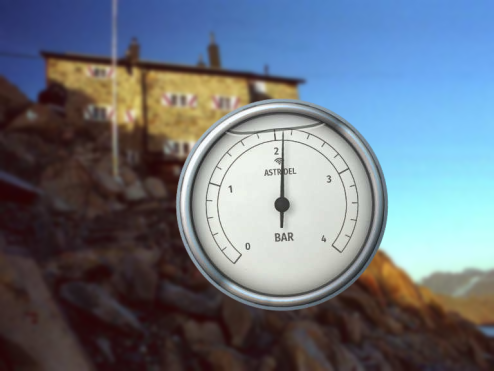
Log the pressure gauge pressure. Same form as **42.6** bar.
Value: **2.1** bar
